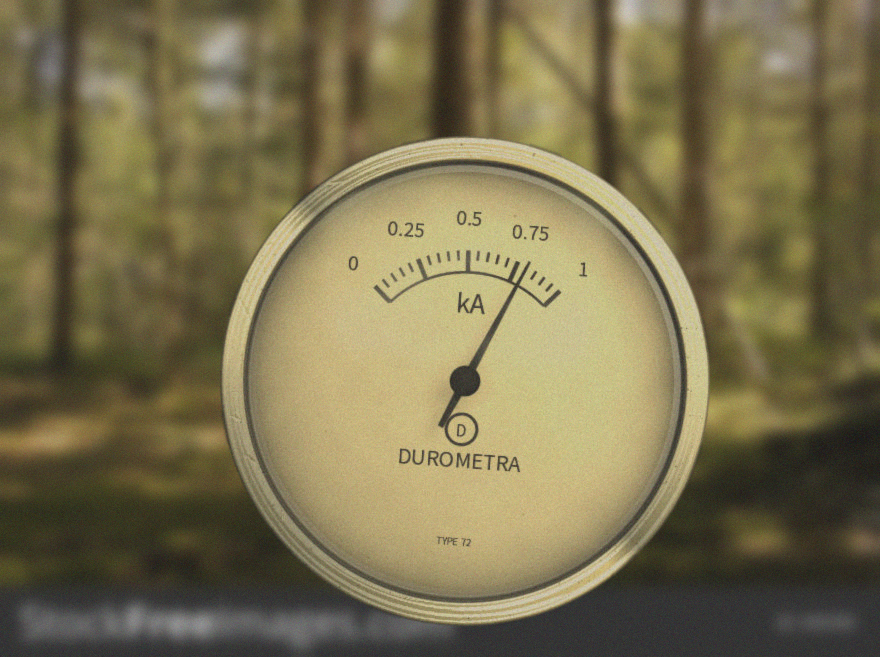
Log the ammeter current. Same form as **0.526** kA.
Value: **0.8** kA
